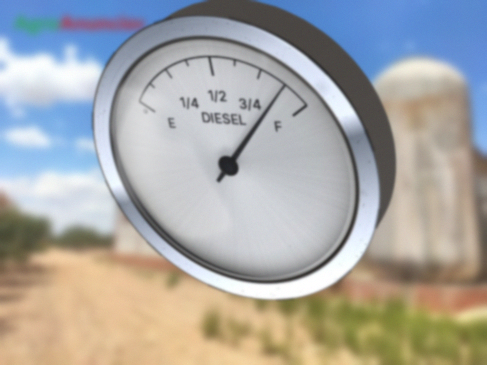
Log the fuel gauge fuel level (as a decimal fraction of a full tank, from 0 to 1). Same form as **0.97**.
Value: **0.875**
